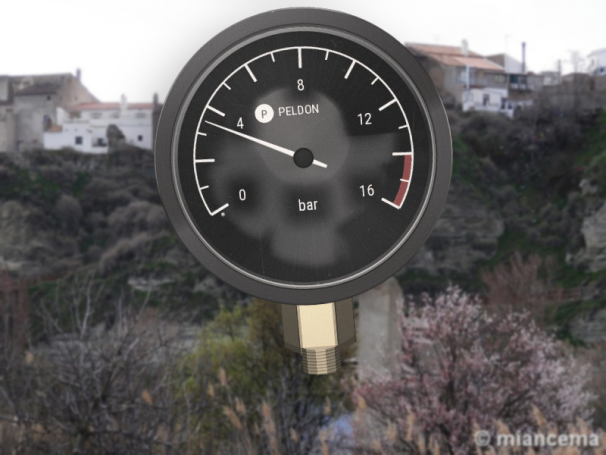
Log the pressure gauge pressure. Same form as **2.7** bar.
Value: **3.5** bar
